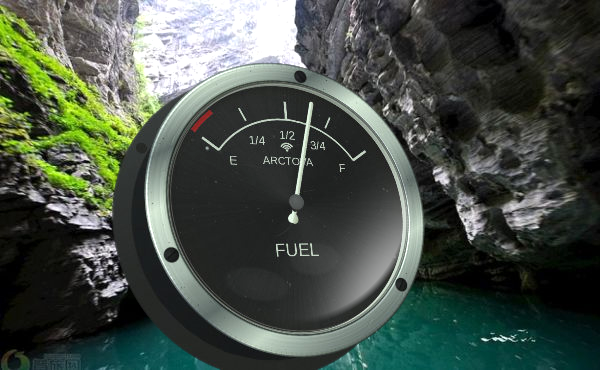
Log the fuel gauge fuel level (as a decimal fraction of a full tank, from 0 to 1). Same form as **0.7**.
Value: **0.625**
